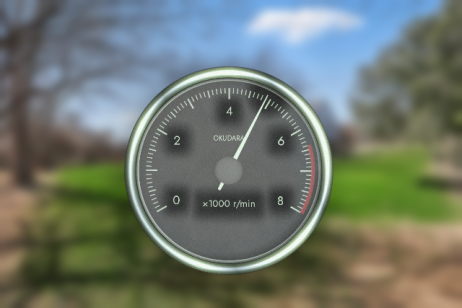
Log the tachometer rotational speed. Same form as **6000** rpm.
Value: **4900** rpm
